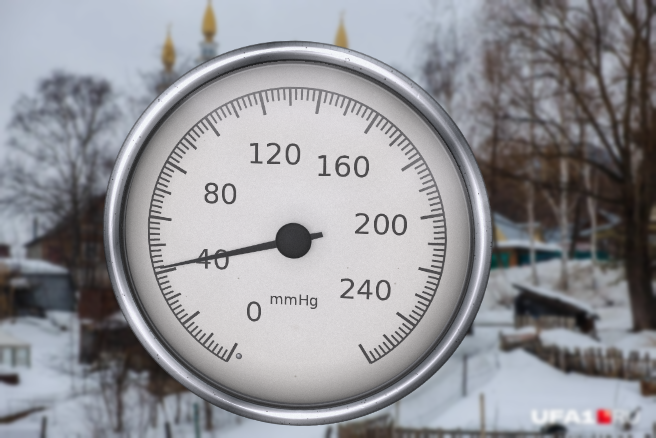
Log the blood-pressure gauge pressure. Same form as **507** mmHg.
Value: **42** mmHg
